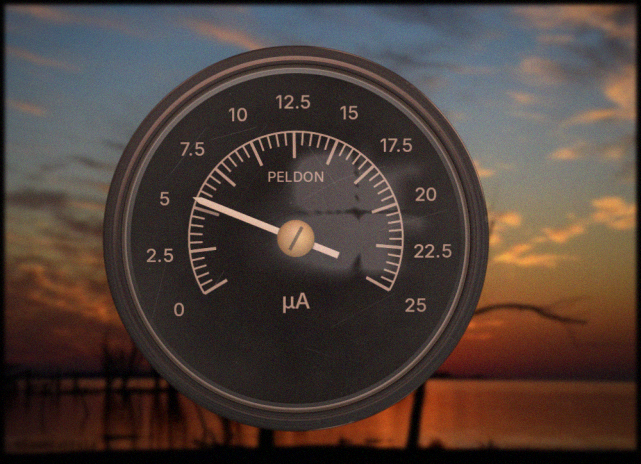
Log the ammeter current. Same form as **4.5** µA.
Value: **5.5** µA
